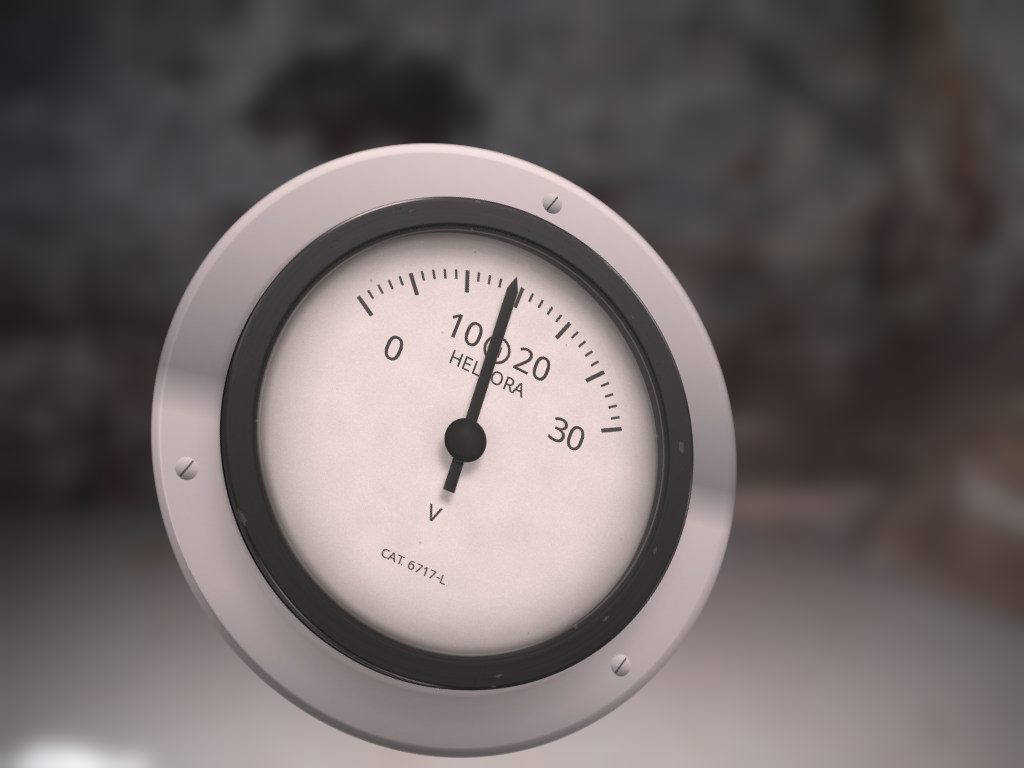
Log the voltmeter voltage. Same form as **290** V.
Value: **14** V
